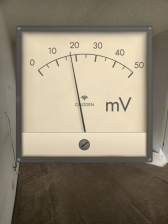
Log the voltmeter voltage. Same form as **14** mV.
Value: **17.5** mV
